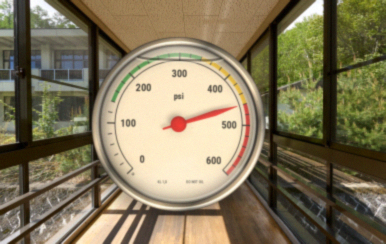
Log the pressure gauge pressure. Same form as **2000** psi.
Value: **460** psi
